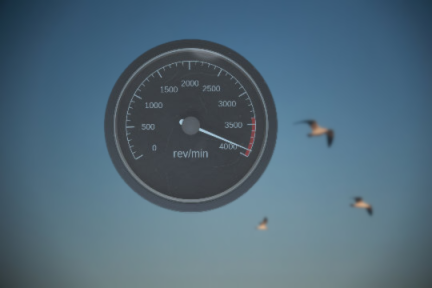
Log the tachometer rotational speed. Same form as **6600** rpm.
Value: **3900** rpm
